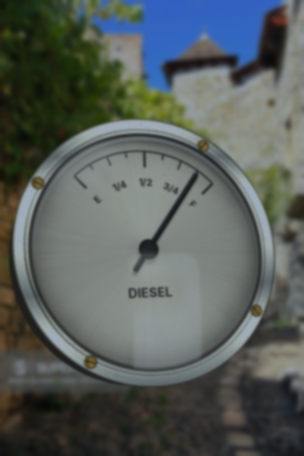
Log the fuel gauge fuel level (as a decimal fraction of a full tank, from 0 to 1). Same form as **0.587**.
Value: **0.875**
